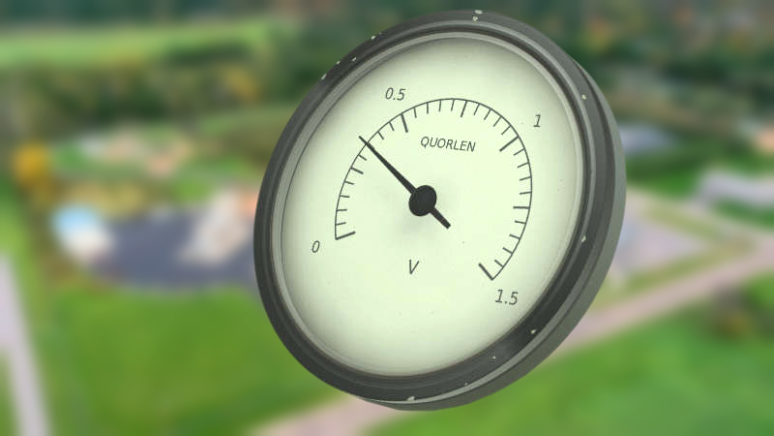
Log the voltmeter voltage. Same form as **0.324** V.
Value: **0.35** V
